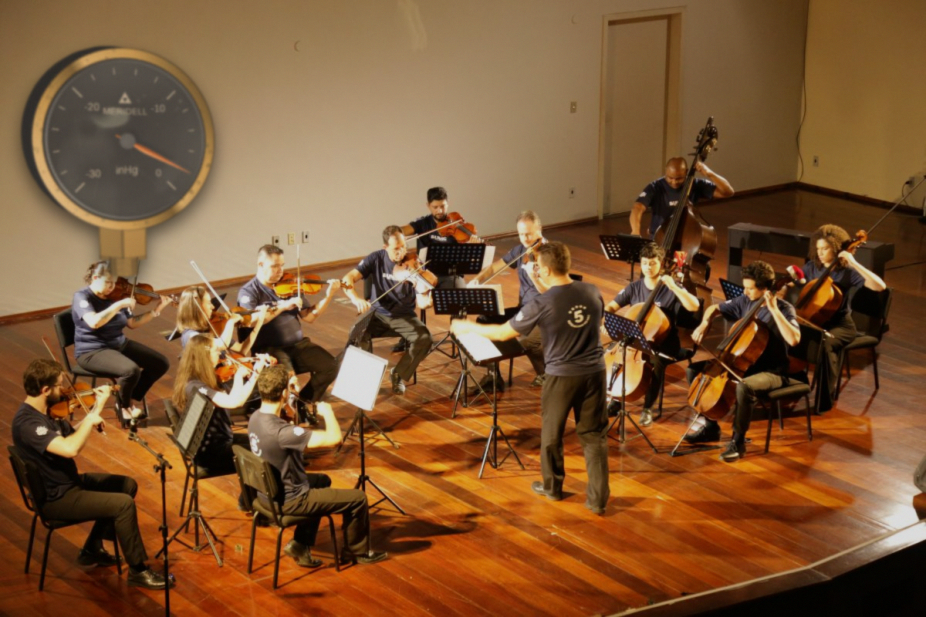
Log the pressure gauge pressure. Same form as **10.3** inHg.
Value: **-2** inHg
